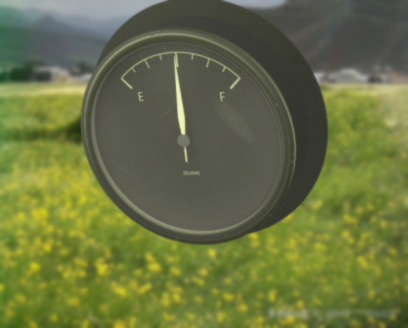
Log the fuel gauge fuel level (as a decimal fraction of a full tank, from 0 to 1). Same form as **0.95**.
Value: **0.5**
